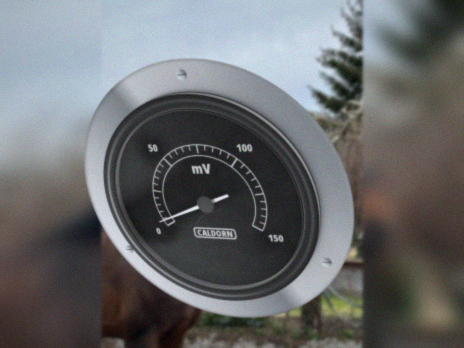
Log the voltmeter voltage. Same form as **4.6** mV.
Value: **5** mV
